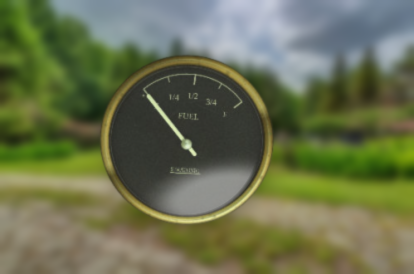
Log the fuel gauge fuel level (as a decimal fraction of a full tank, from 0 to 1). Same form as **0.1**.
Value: **0**
